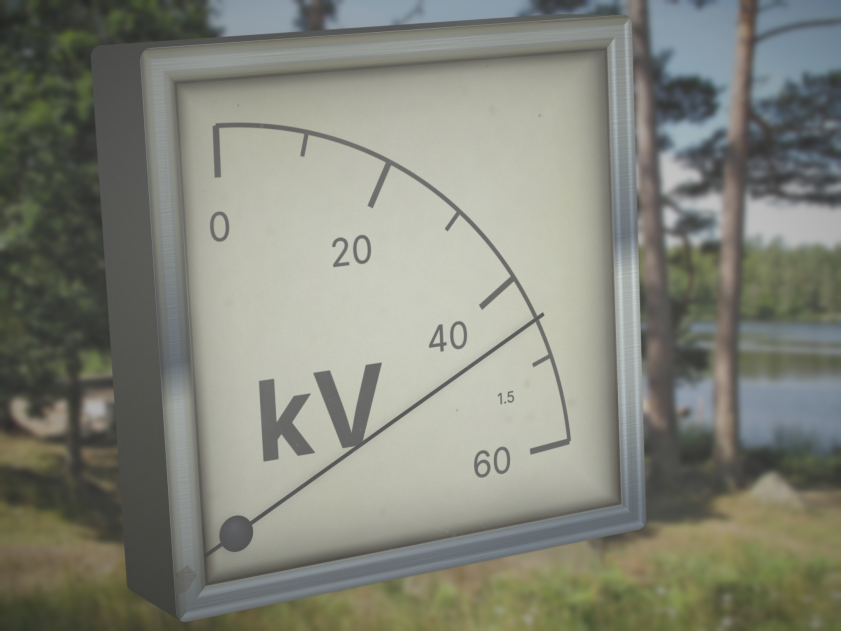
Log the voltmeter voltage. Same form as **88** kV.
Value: **45** kV
